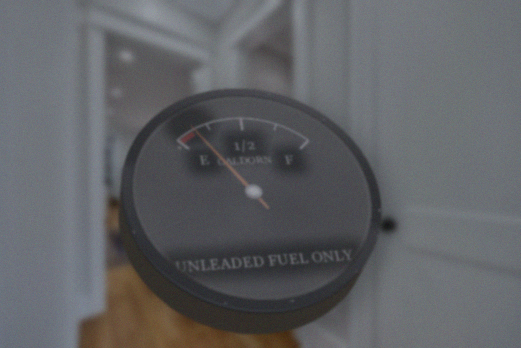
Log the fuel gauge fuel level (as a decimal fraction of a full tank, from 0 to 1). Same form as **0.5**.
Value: **0.125**
